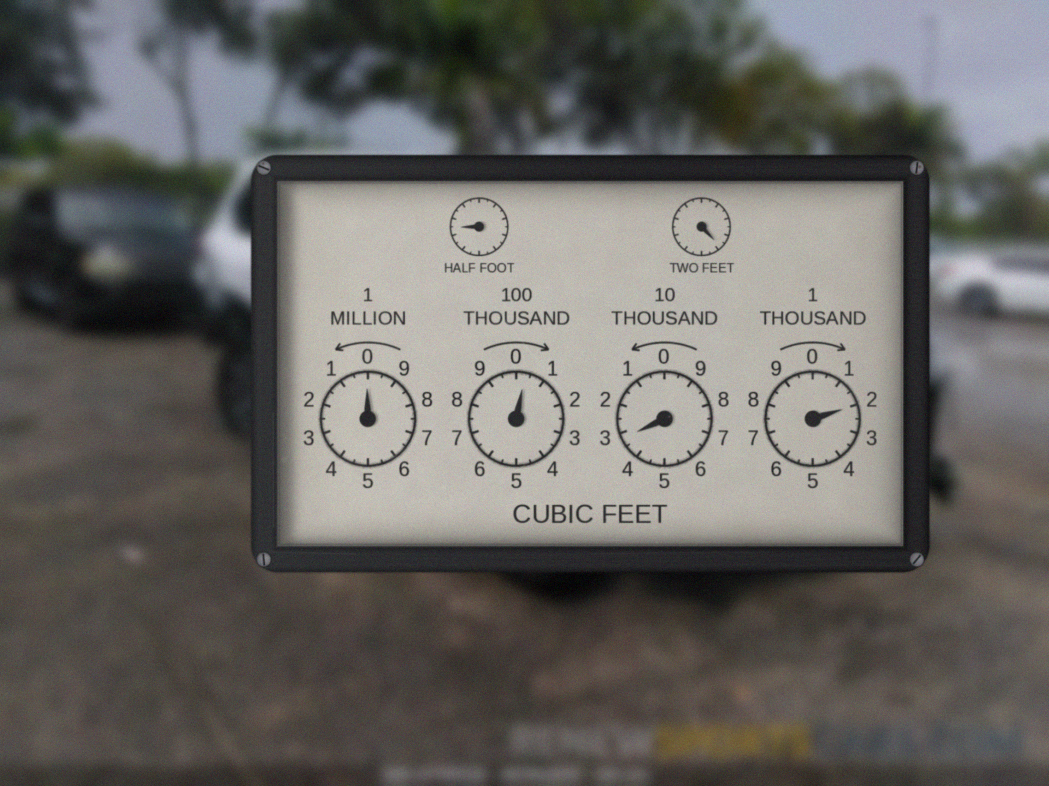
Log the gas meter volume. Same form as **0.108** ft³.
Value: **3200** ft³
